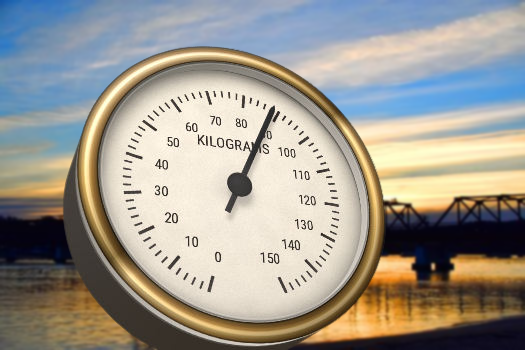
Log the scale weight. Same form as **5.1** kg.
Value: **88** kg
